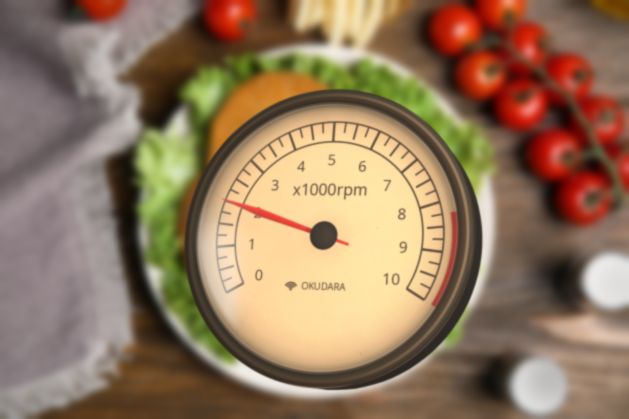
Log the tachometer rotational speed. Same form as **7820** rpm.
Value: **2000** rpm
